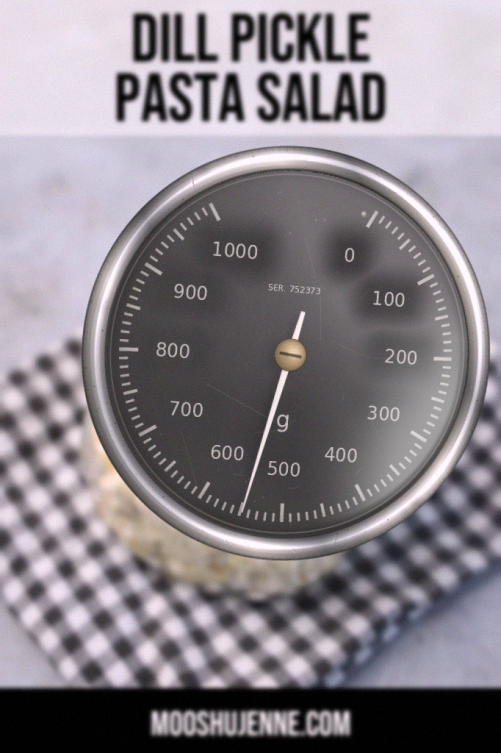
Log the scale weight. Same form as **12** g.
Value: **550** g
